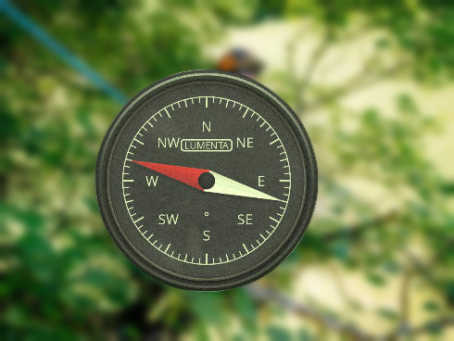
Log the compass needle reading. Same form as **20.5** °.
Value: **285** °
